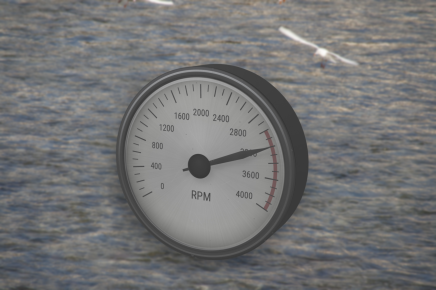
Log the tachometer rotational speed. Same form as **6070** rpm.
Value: **3200** rpm
